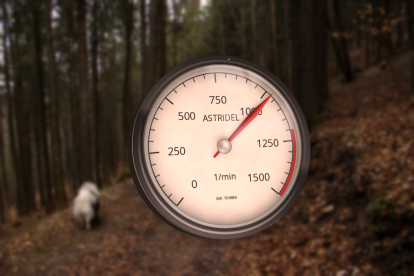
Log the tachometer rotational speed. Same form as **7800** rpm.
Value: **1025** rpm
